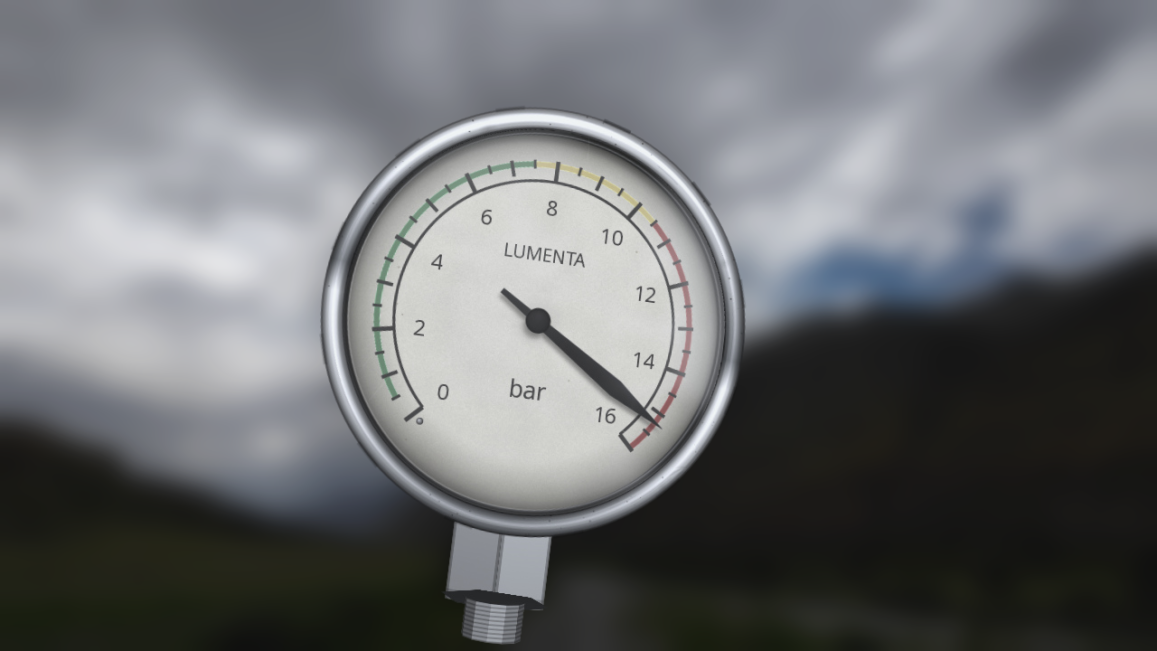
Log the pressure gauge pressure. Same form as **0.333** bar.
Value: **15.25** bar
